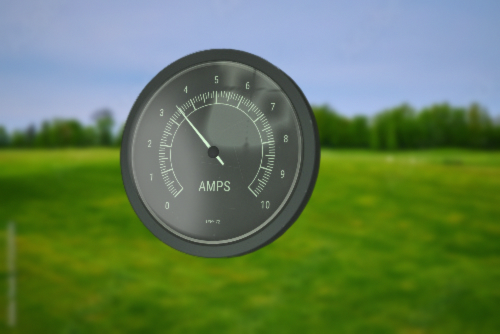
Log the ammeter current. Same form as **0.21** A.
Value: **3.5** A
